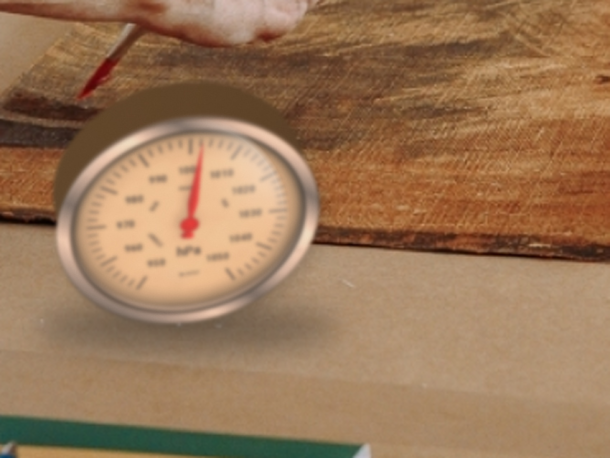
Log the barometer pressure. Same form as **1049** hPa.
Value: **1002** hPa
